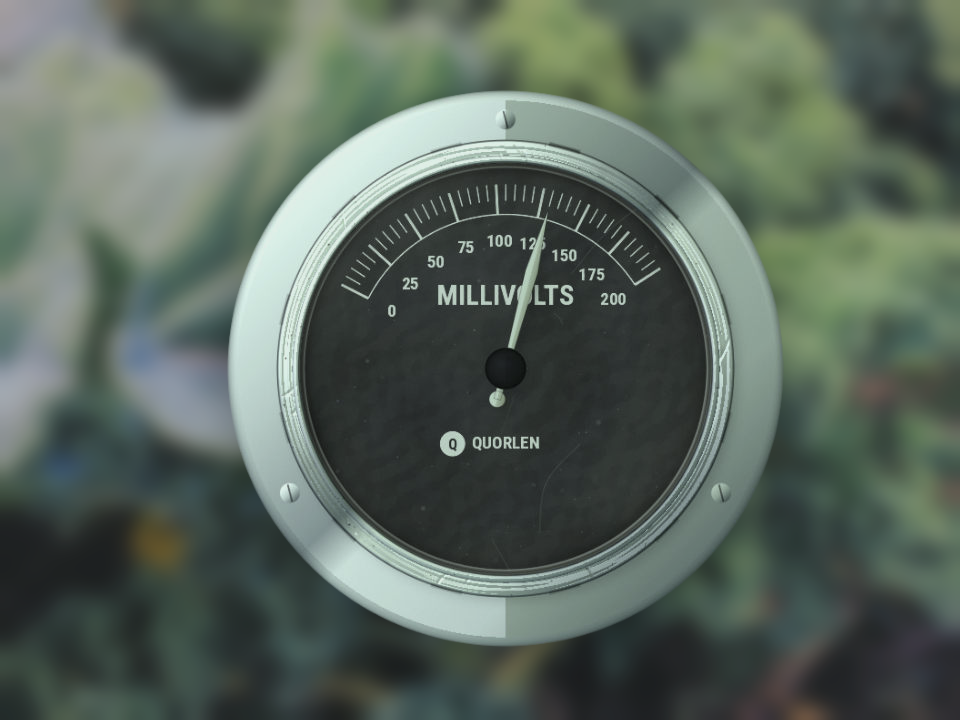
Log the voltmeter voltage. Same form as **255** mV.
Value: **130** mV
